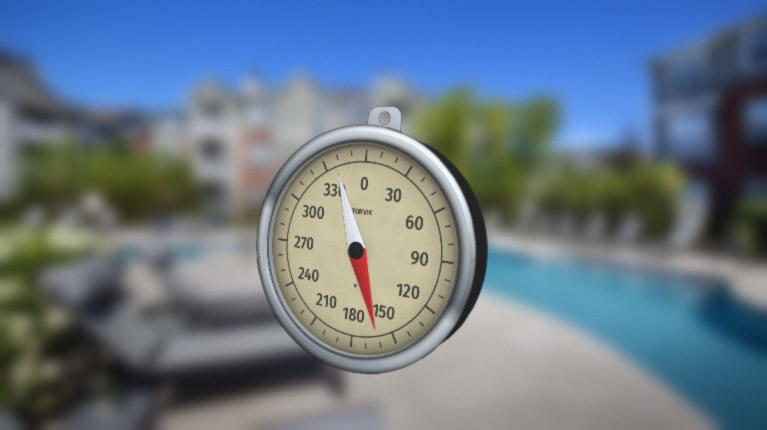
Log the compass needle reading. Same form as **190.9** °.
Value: **160** °
